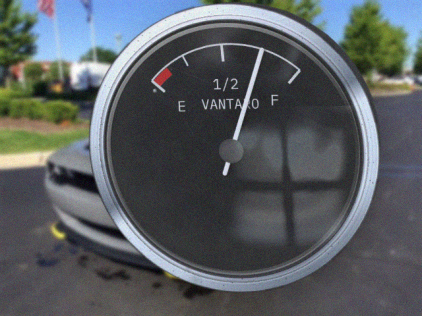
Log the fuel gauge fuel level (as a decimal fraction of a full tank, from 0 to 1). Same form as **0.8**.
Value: **0.75**
